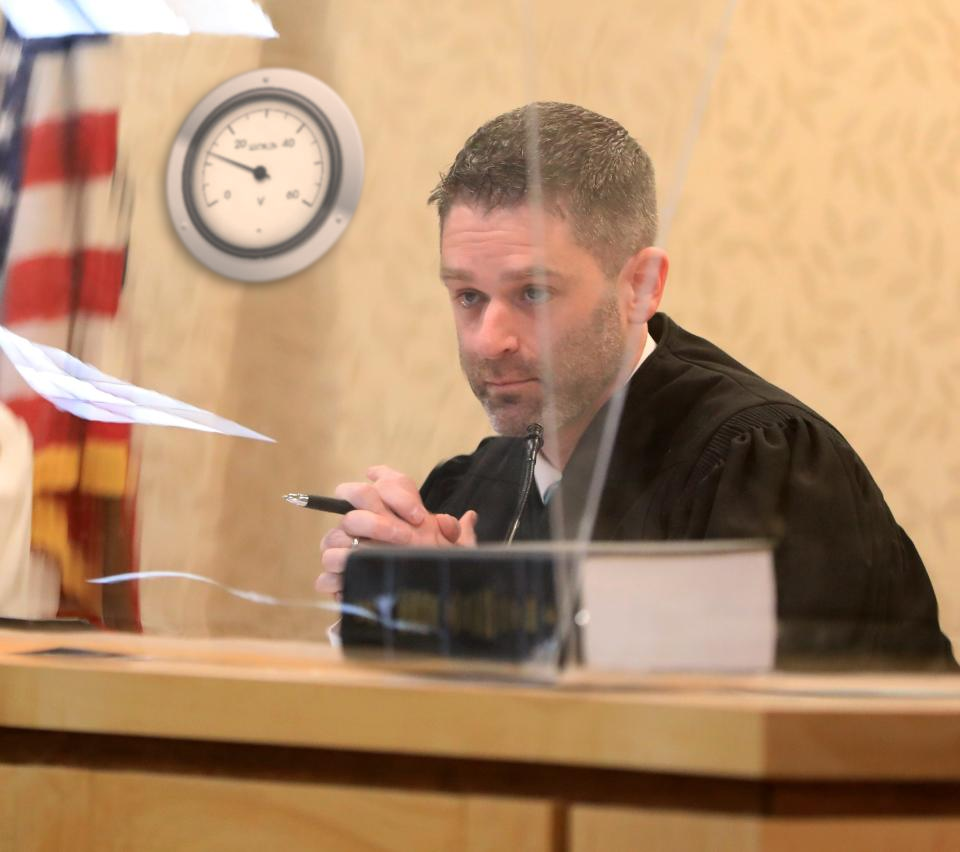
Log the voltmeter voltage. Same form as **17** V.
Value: **12.5** V
